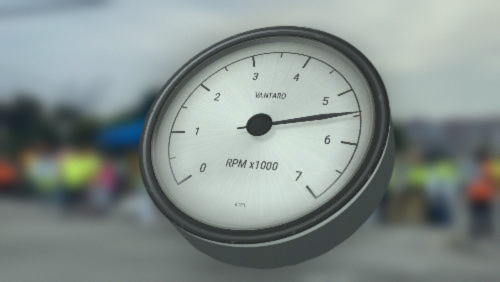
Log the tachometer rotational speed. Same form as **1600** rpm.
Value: **5500** rpm
